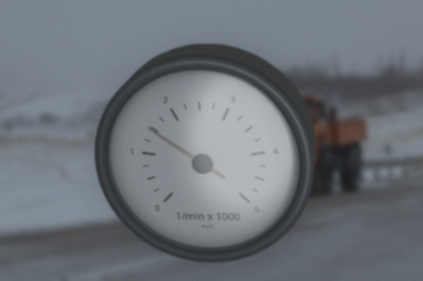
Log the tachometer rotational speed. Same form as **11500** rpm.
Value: **1500** rpm
